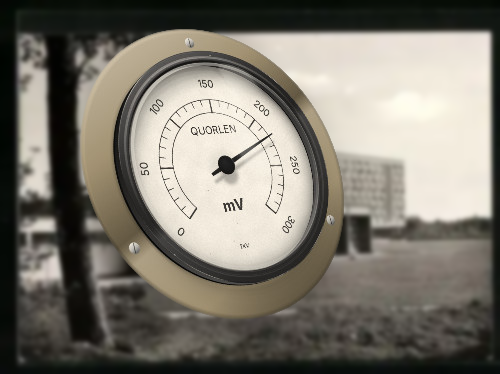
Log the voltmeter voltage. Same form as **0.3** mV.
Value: **220** mV
